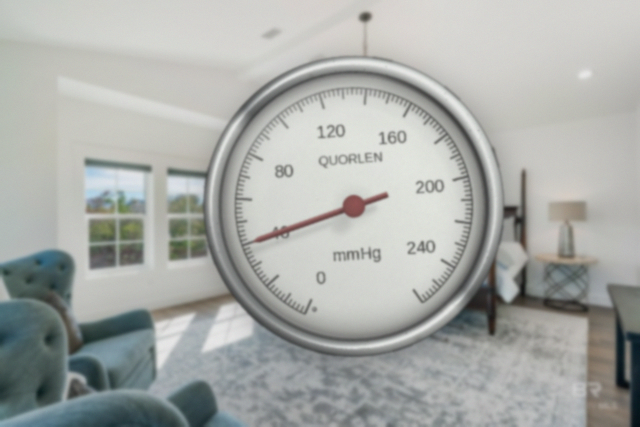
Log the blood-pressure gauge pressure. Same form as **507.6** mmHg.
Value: **40** mmHg
